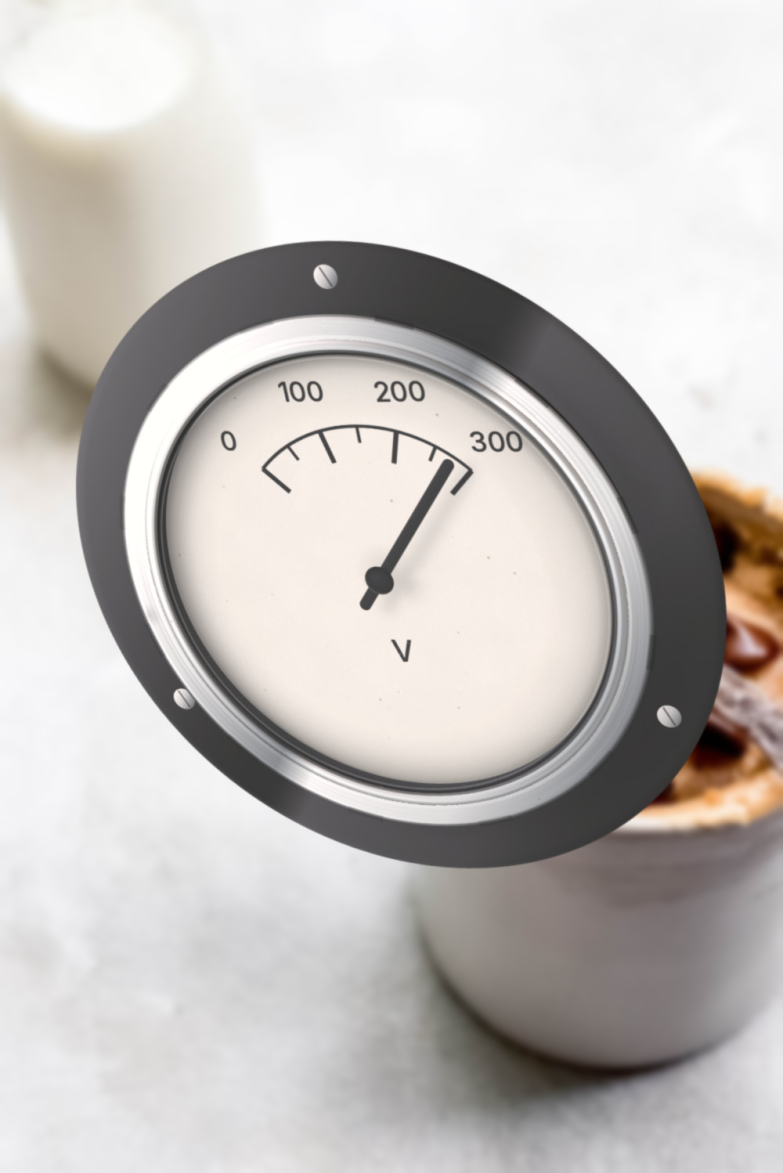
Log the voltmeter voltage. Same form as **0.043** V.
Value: **275** V
